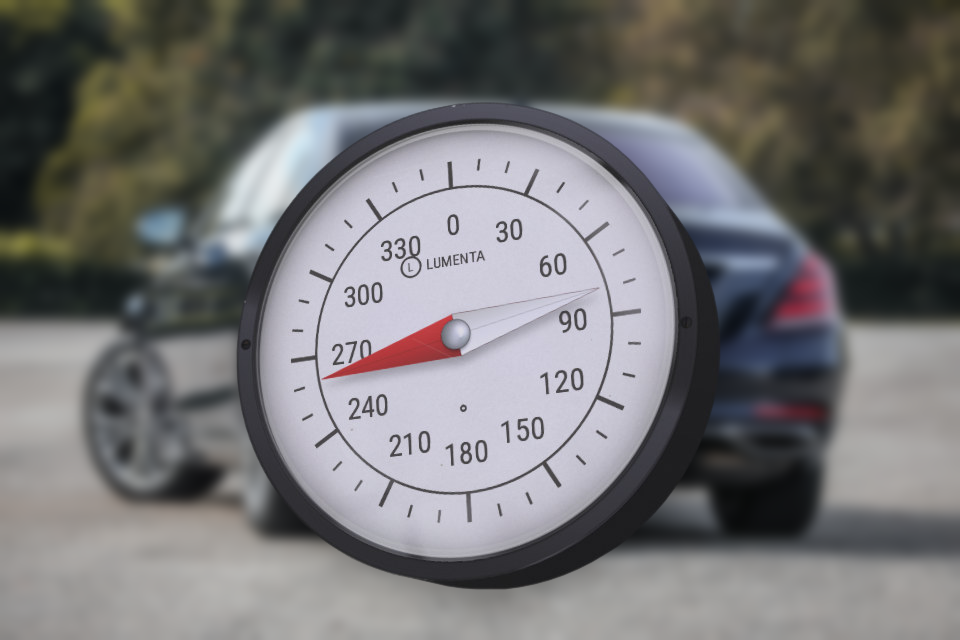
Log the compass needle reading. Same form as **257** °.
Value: **260** °
